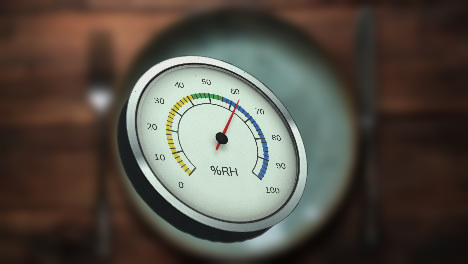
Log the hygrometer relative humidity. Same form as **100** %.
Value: **62** %
